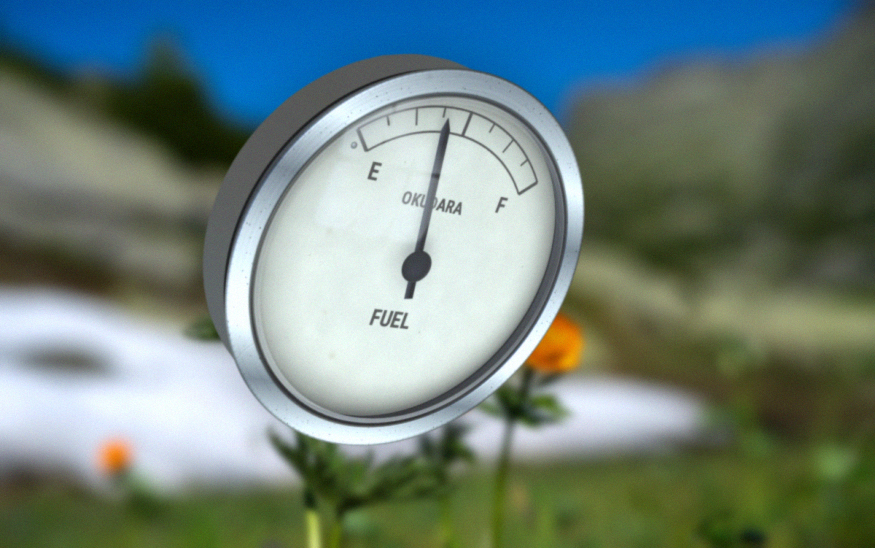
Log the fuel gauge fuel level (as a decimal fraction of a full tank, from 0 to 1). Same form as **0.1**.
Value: **0.375**
